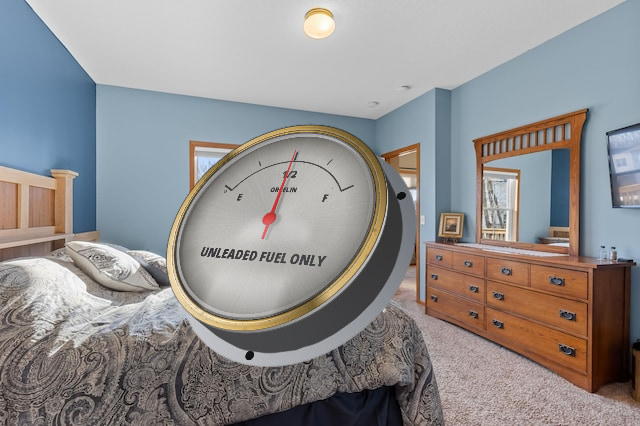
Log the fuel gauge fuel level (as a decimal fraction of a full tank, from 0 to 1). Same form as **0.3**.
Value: **0.5**
